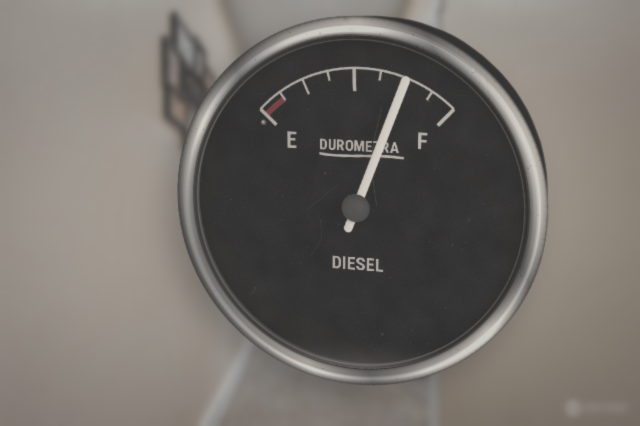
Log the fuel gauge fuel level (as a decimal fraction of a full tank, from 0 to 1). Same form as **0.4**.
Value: **0.75**
